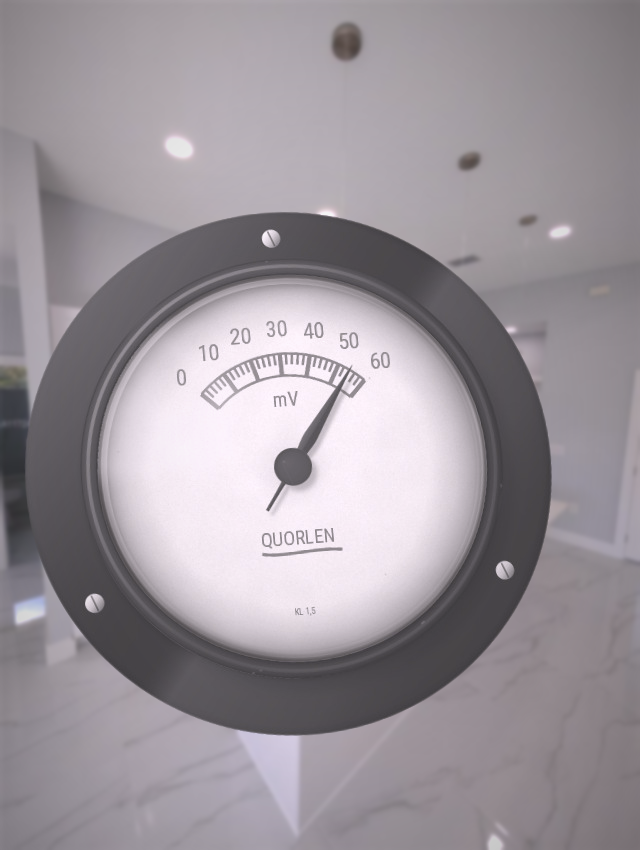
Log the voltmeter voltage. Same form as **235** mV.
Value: **54** mV
